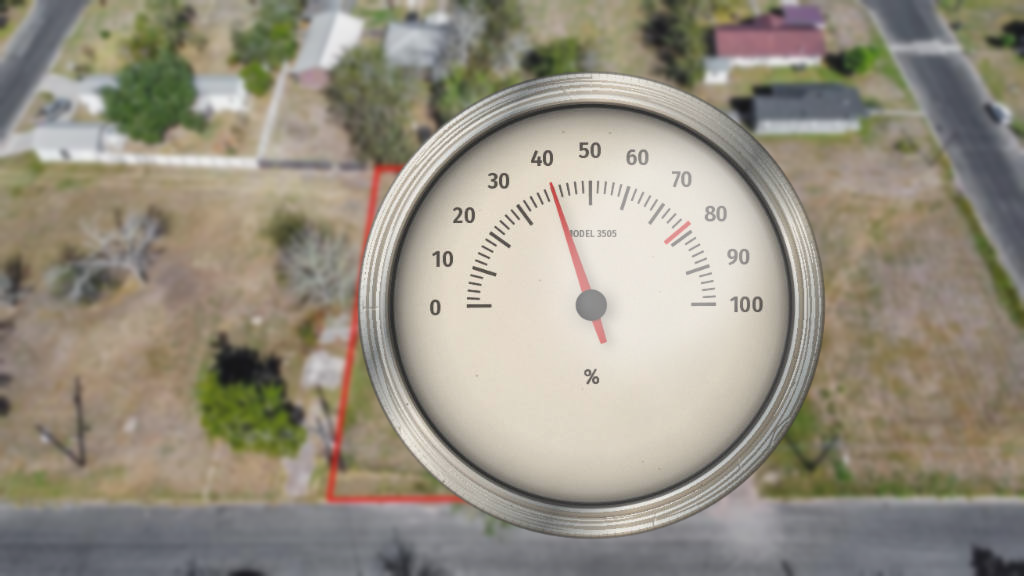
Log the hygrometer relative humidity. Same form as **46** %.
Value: **40** %
